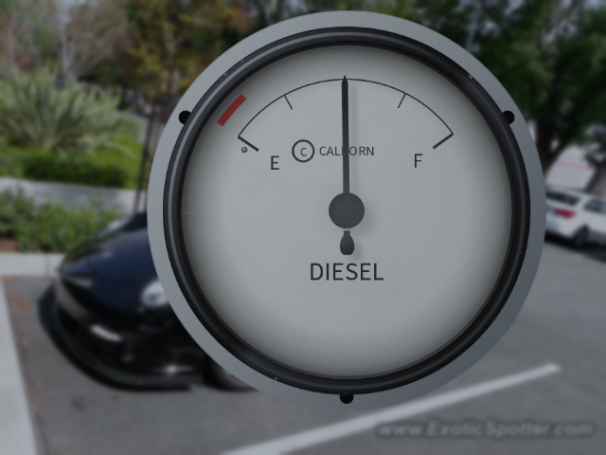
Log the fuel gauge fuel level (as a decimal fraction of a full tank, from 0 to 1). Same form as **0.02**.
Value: **0.5**
